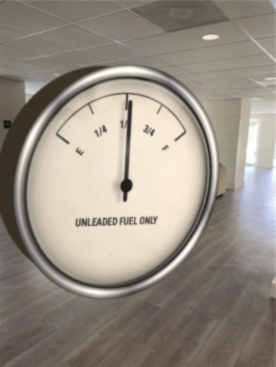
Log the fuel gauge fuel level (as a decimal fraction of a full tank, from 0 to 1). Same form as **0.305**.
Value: **0.5**
